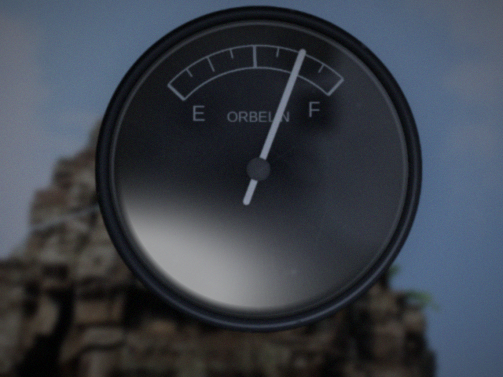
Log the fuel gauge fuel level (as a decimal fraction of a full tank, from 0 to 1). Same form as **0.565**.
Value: **0.75**
